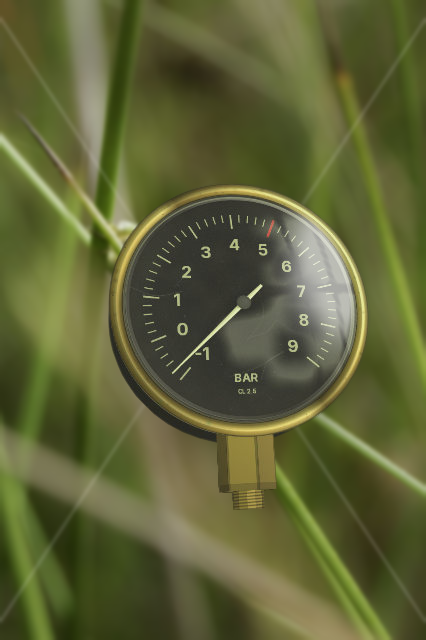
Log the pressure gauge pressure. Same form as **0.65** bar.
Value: **-0.8** bar
